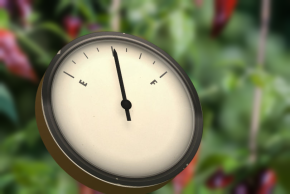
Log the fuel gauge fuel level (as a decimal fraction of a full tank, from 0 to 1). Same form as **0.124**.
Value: **0.5**
